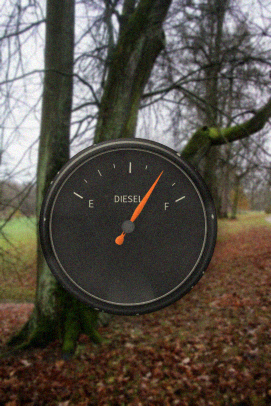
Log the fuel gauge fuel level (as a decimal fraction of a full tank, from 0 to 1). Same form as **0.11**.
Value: **0.75**
